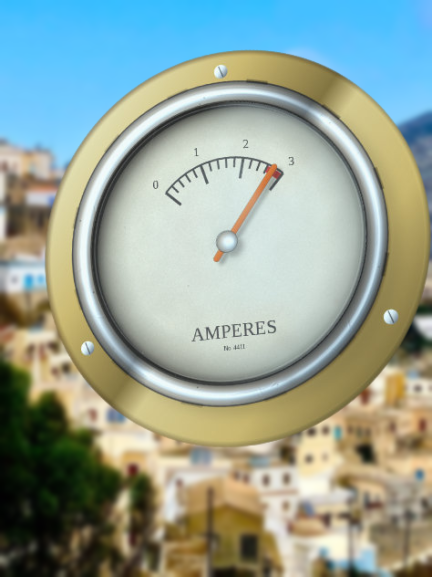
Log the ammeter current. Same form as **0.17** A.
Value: **2.8** A
